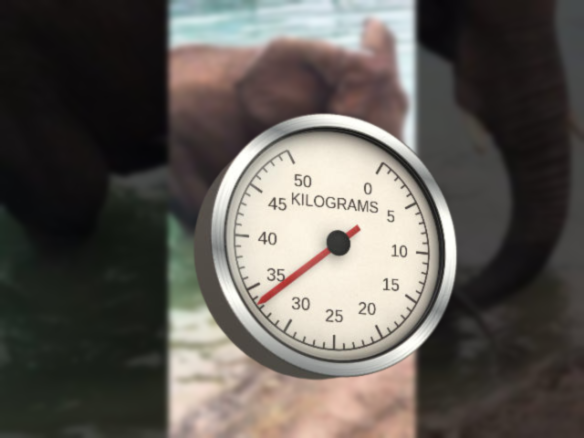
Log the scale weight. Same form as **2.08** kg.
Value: **33.5** kg
